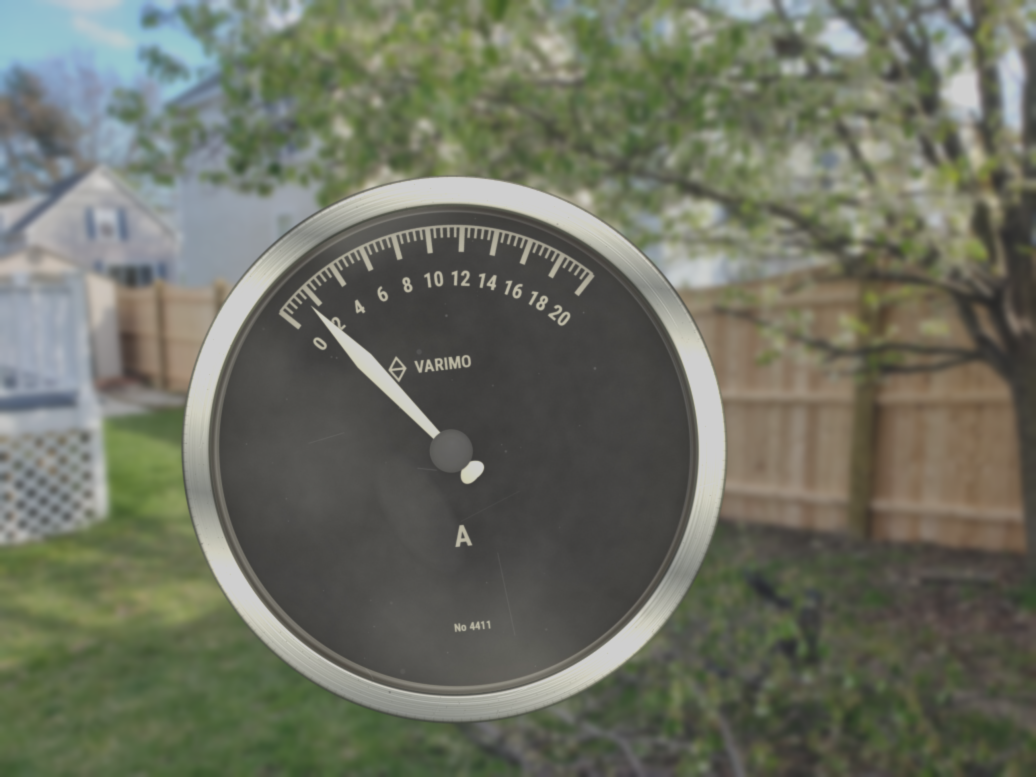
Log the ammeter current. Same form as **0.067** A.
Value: **1.6** A
